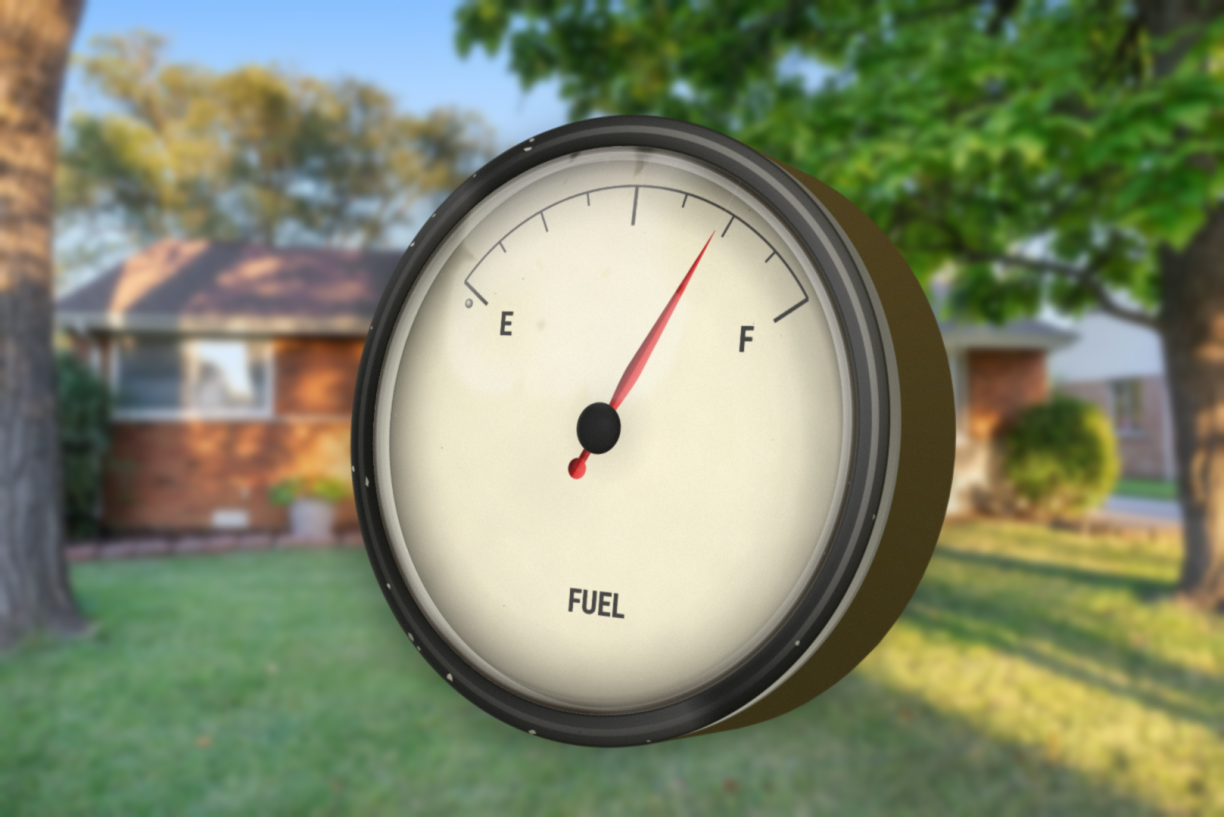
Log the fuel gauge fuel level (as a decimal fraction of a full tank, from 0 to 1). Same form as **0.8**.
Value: **0.75**
